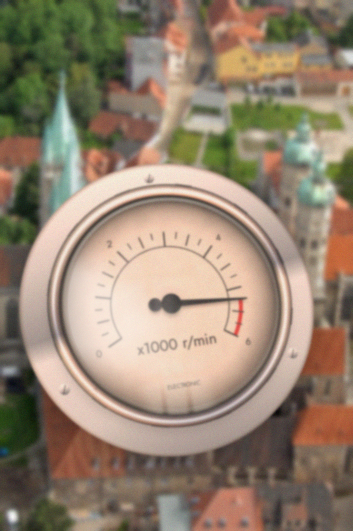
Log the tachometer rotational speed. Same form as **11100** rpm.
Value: **5250** rpm
